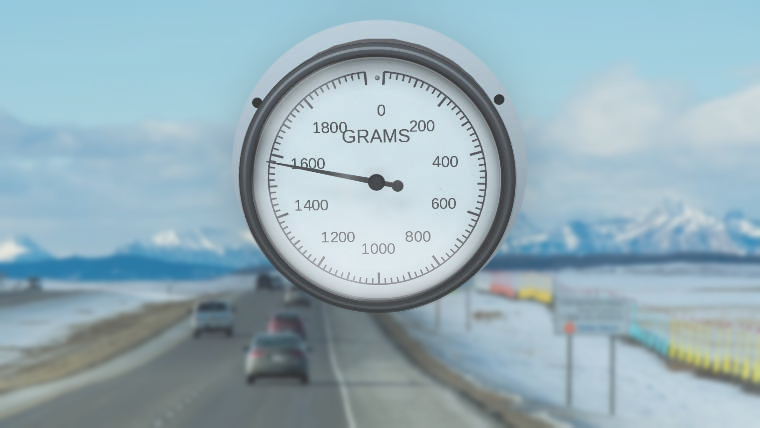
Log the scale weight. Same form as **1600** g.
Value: **1580** g
